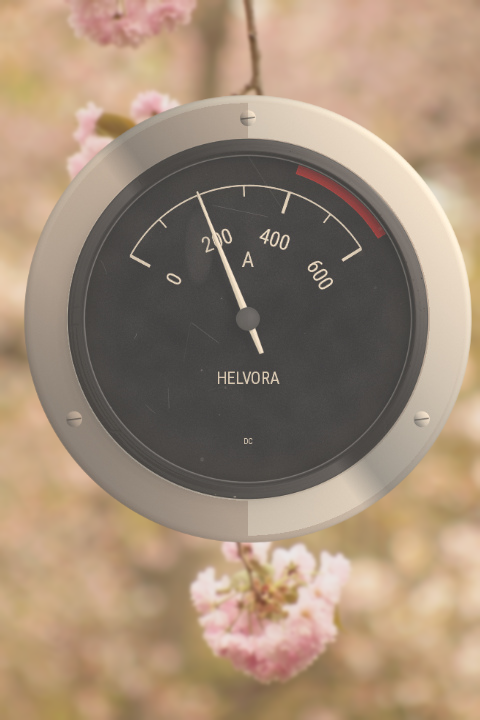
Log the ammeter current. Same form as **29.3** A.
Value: **200** A
